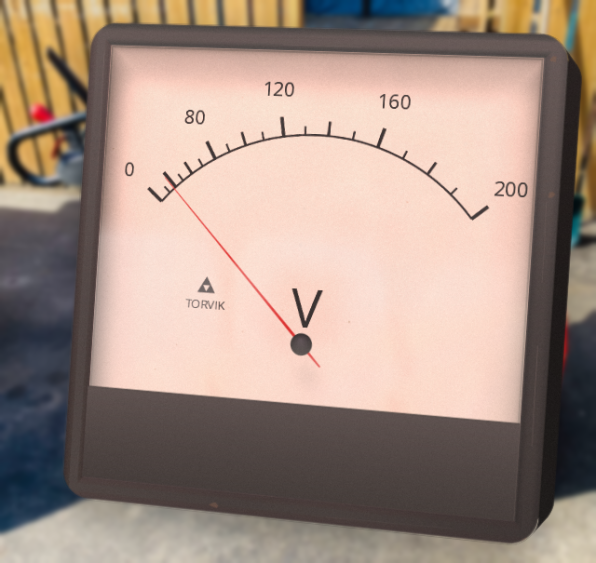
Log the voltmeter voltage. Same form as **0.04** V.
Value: **40** V
